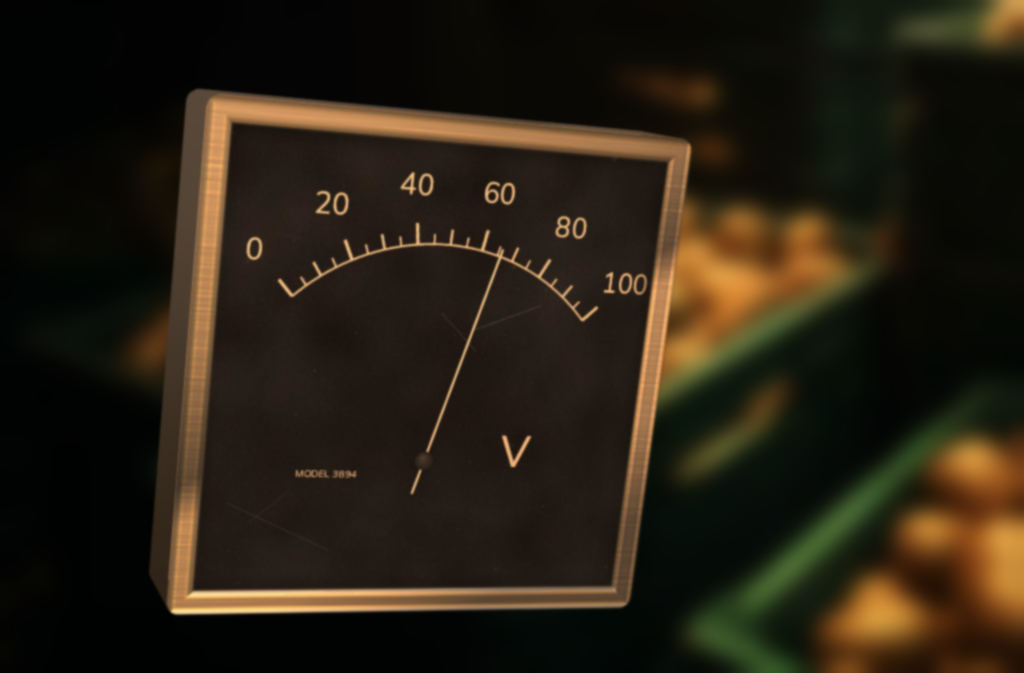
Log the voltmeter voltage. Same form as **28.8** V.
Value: **65** V
